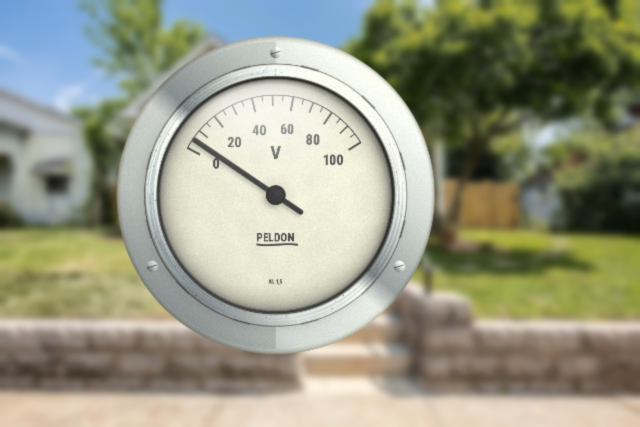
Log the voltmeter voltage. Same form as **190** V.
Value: **5** V
